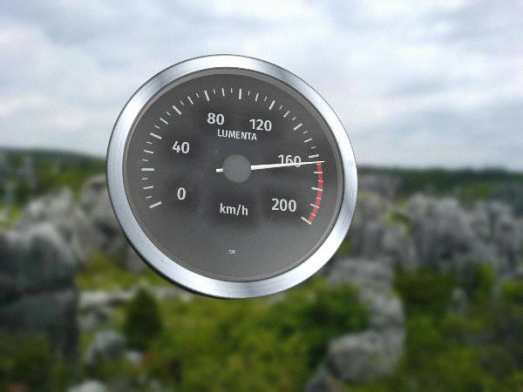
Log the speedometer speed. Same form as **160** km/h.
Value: **165** km/h
